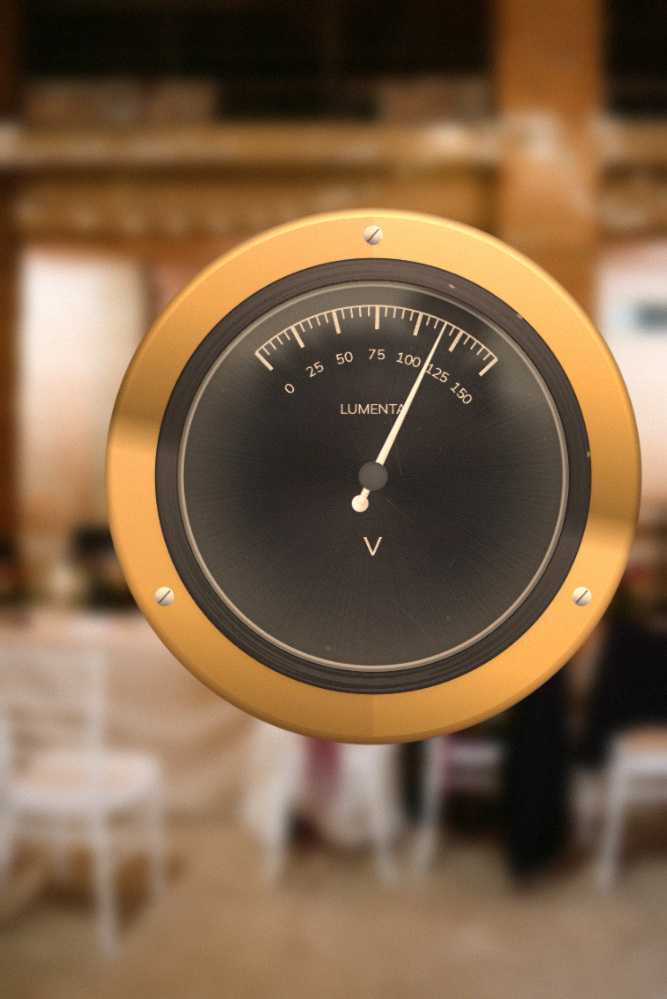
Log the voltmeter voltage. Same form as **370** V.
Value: **115** V
